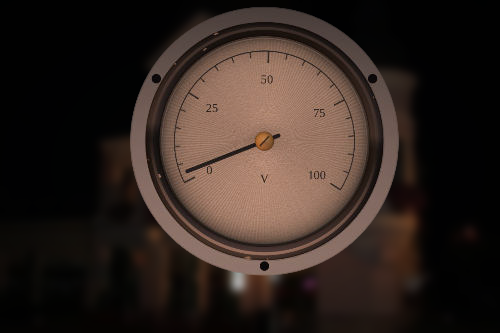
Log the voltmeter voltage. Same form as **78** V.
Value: **2.5** V
